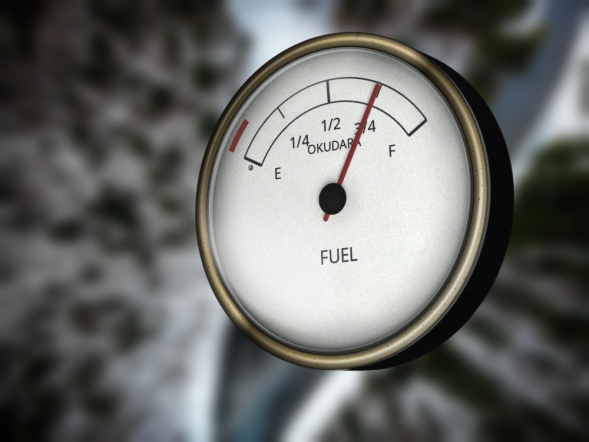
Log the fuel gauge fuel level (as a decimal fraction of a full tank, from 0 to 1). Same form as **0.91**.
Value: **0.75**
